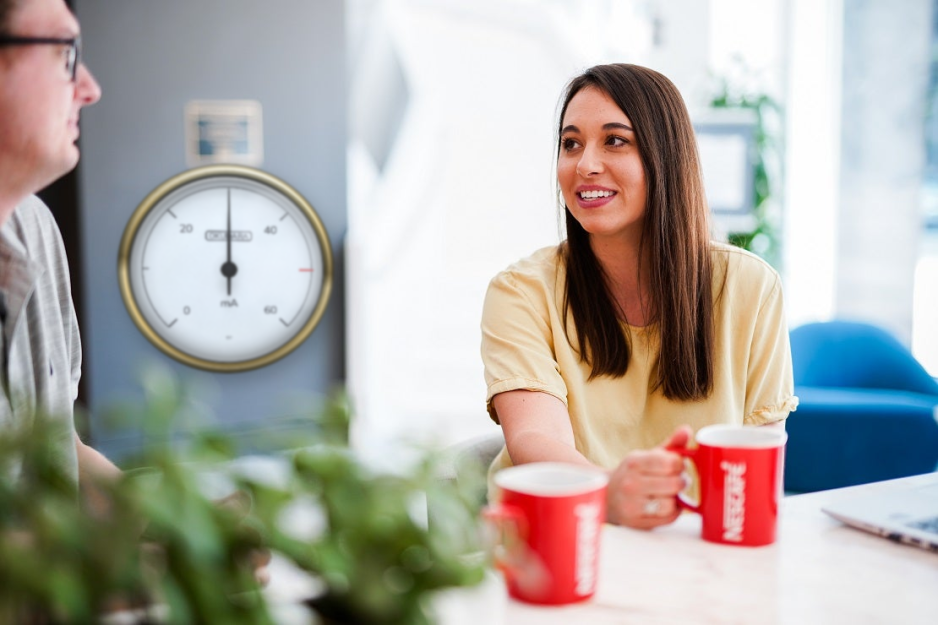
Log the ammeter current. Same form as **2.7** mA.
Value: **30** mA
